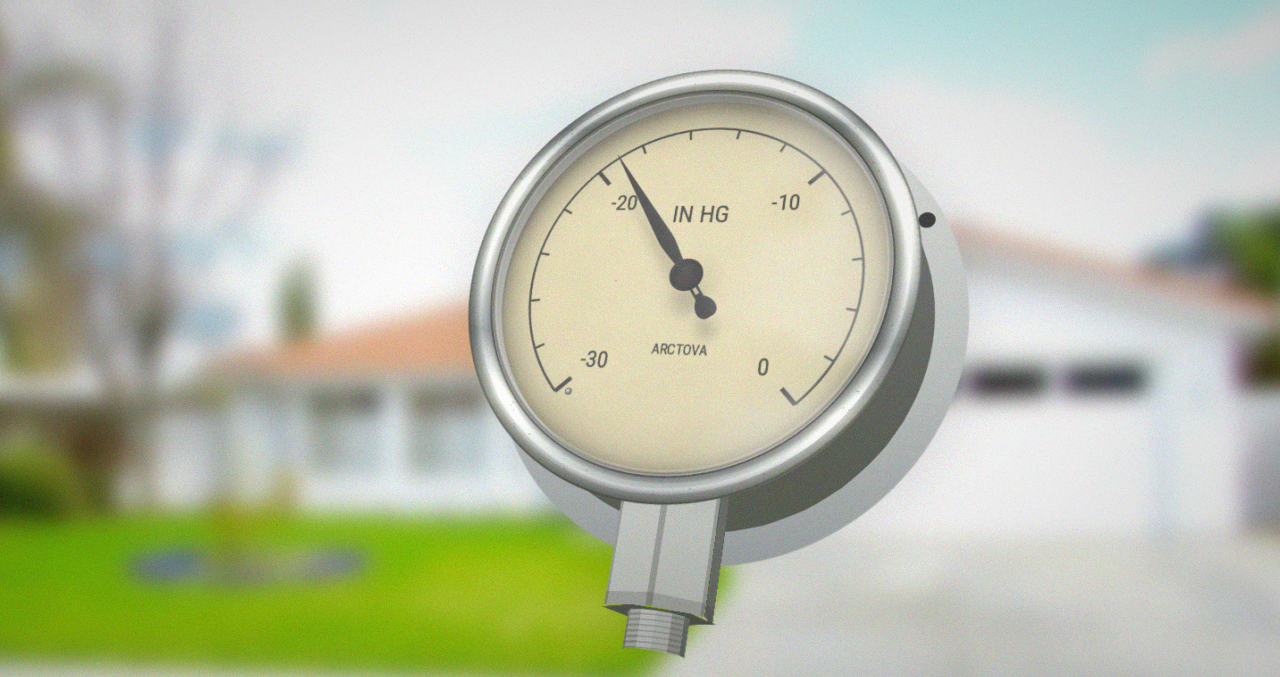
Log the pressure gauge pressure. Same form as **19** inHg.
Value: **-19** inHg
